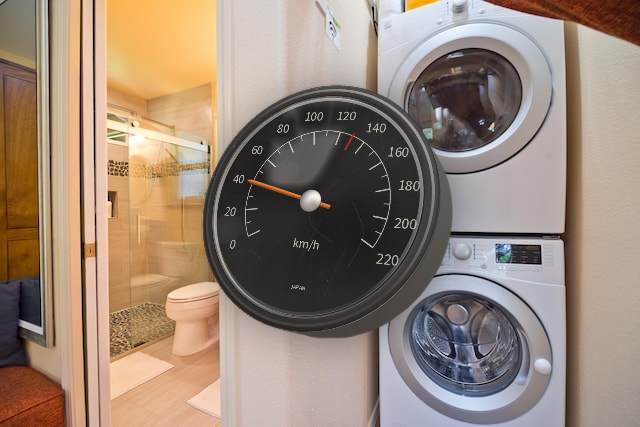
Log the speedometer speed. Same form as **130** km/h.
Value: **40** km/h
